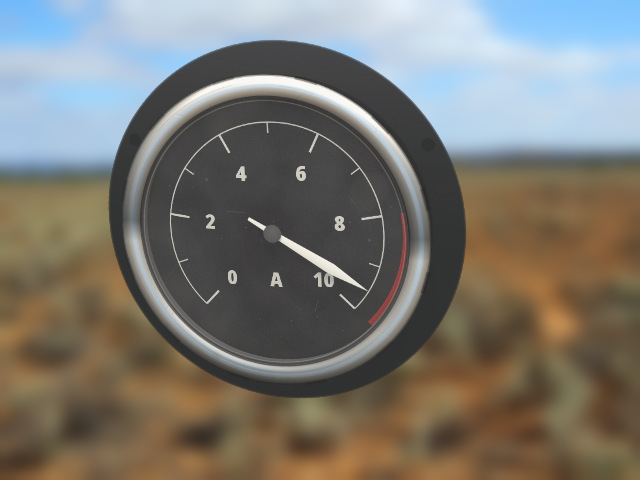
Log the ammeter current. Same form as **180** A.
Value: **9.5** A
